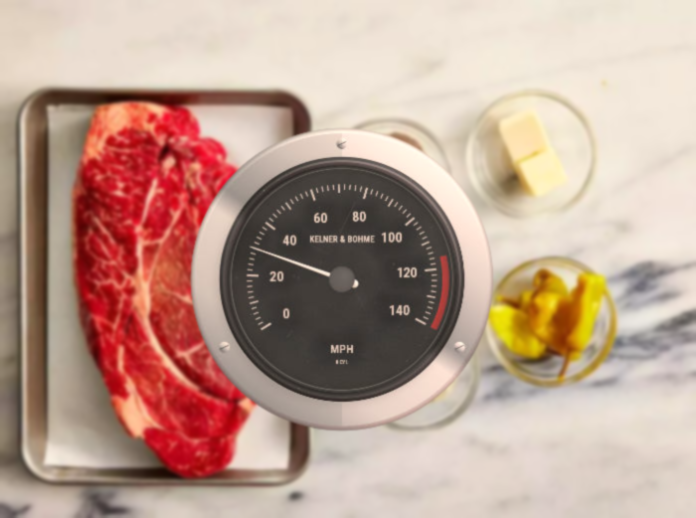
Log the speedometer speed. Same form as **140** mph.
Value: **30** mph
